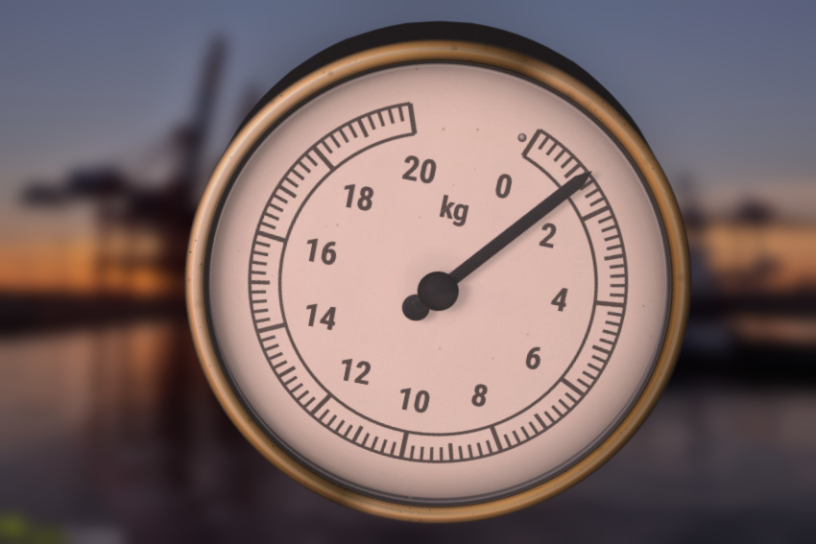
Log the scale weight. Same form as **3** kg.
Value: **1.2** kg
